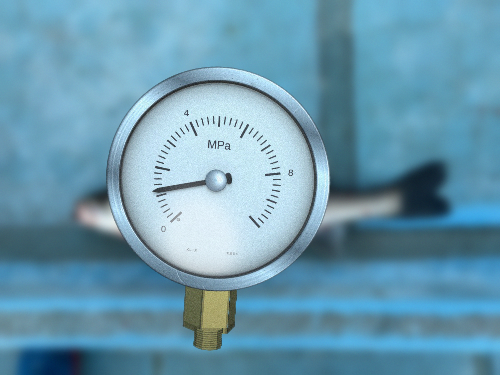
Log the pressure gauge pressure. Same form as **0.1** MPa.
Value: **1.2** MPa
